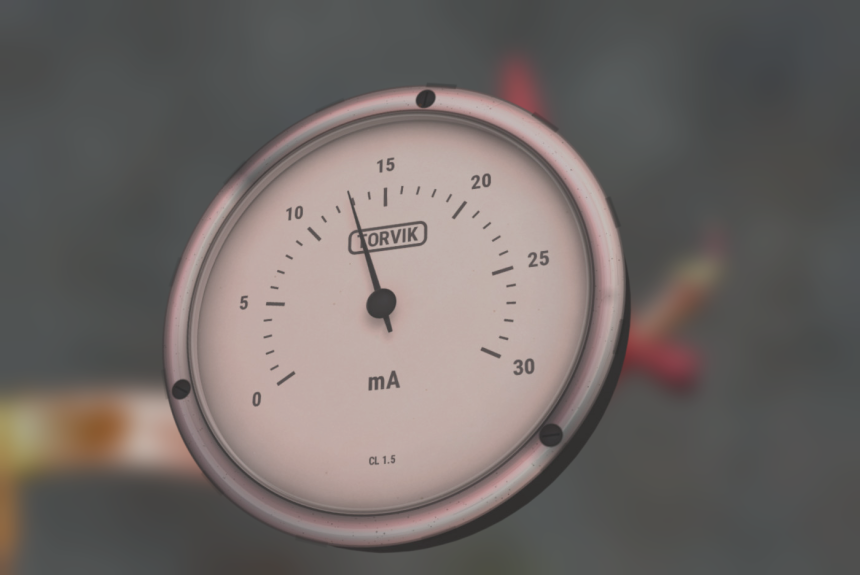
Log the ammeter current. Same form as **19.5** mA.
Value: **13** mA
